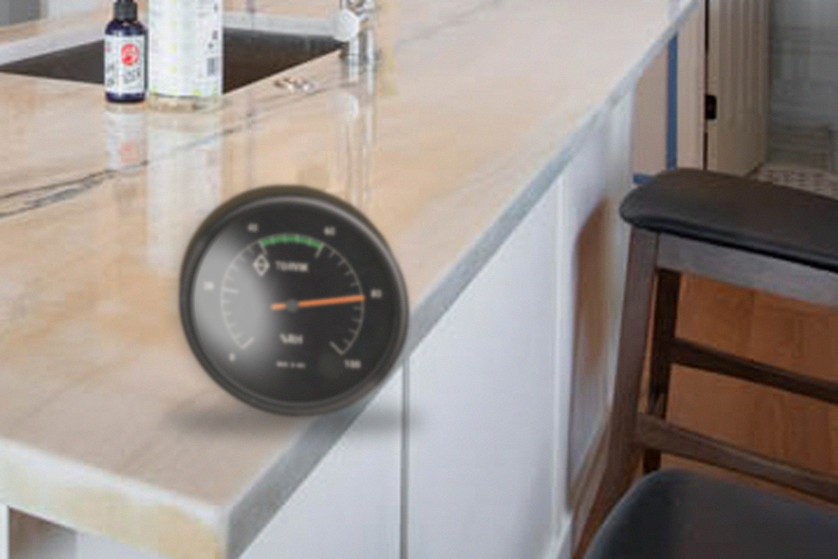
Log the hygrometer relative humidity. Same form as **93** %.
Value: **80** %
